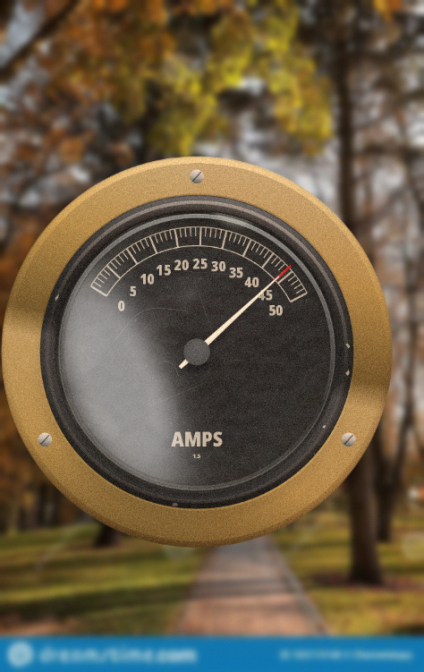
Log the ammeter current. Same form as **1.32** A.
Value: **44** A
